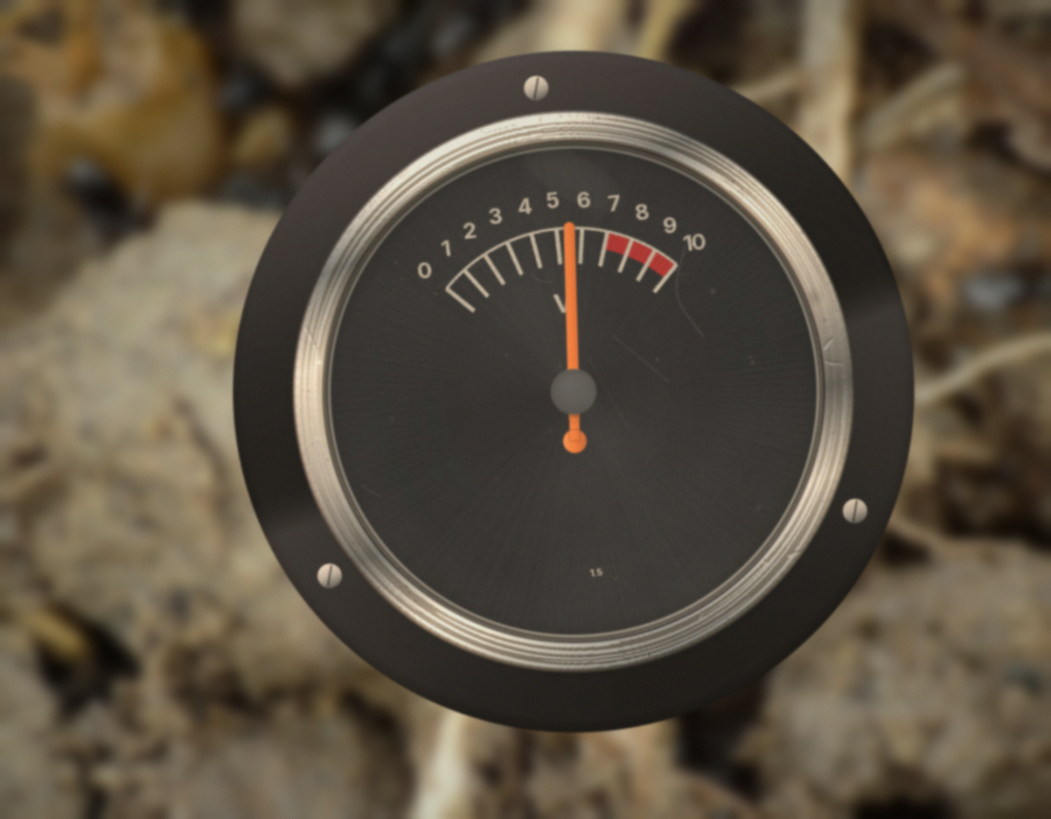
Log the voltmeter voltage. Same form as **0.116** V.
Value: **5.5** V
